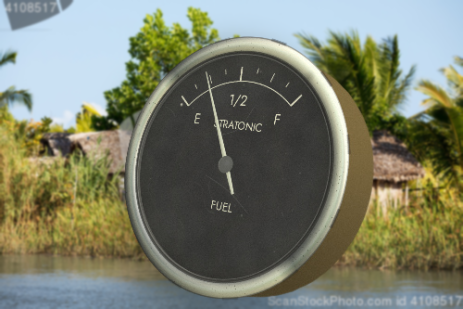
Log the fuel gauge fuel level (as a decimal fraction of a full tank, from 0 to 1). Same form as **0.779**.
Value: **0.25**
